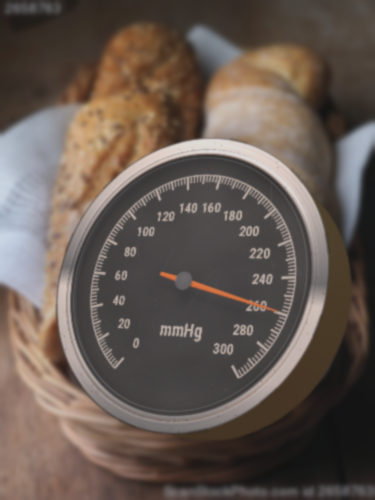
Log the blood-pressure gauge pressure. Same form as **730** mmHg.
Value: **260** mmHg
